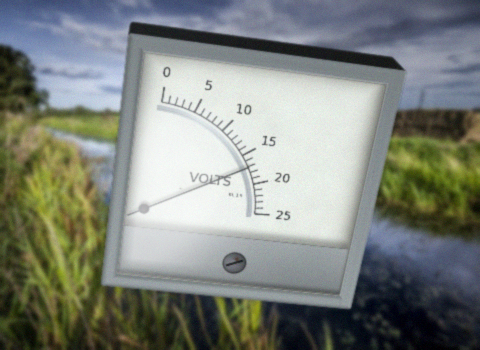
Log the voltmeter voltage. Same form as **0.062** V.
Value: **17** V
